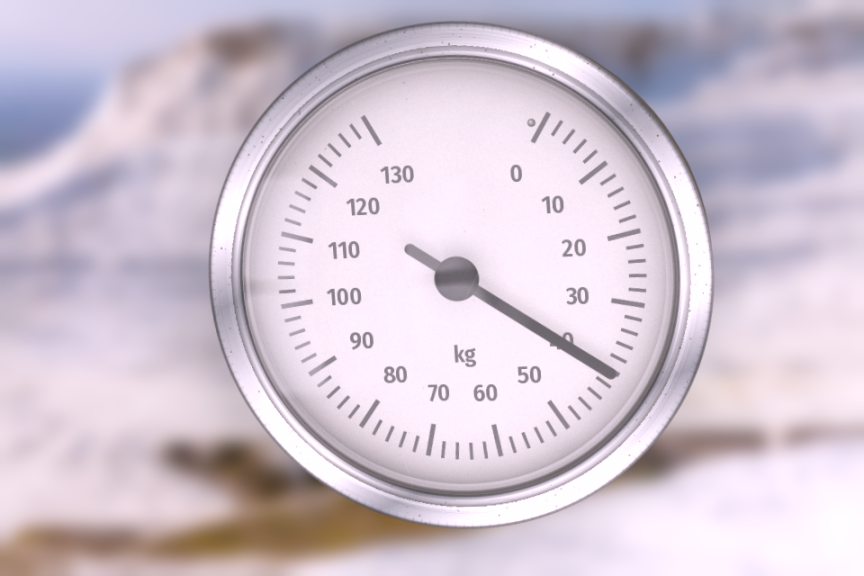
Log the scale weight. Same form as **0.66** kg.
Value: **40** kg
